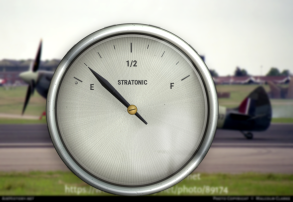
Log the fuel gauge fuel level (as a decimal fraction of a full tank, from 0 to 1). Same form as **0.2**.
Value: **0.125**
